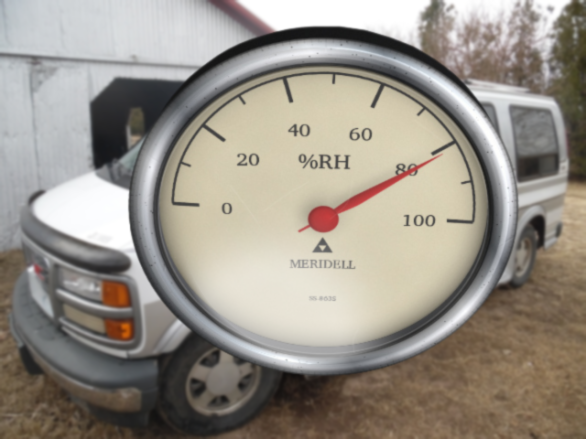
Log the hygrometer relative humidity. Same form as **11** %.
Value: **80** %
